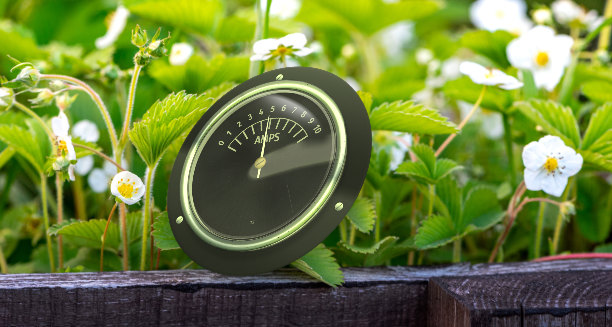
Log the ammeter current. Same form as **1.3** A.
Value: **5** A
